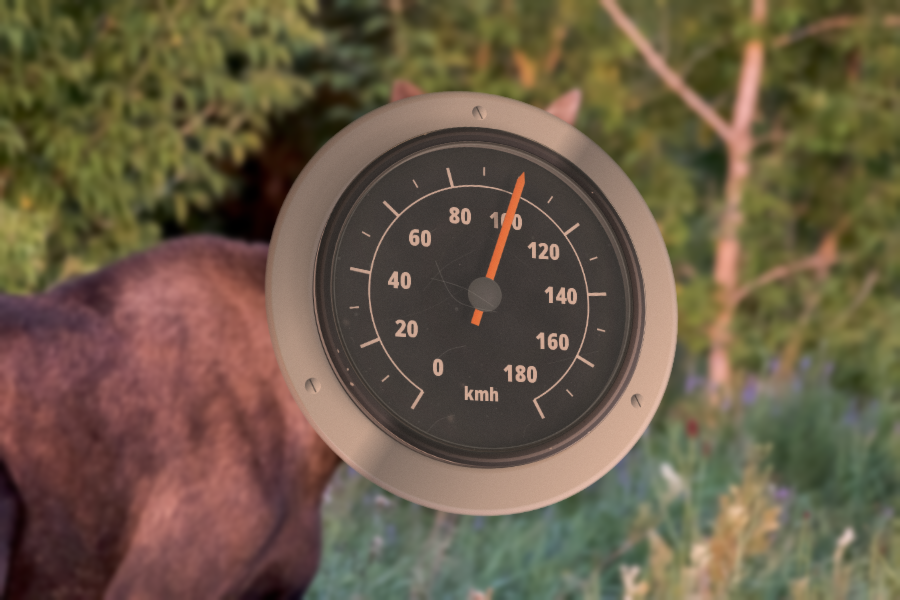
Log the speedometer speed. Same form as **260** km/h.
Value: **100** km/h
